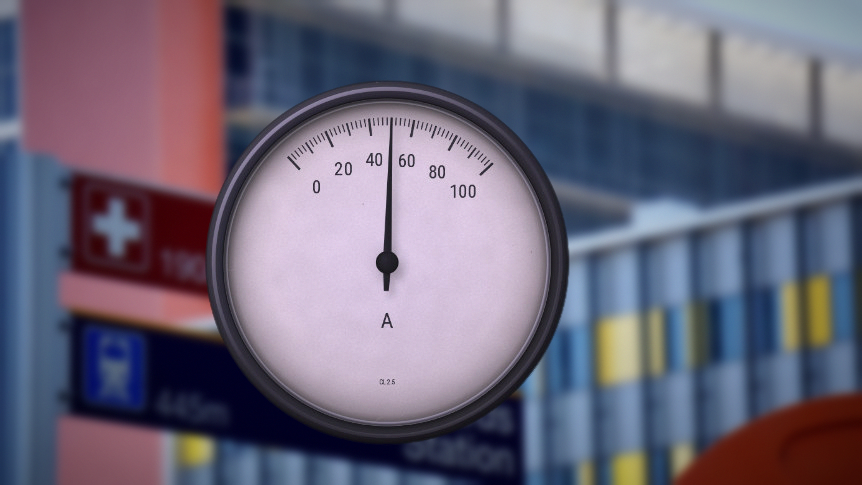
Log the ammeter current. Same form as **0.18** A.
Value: **50** A
